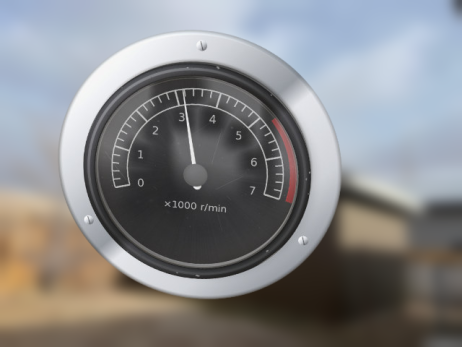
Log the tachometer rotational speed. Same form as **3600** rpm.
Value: **3200** rpm
